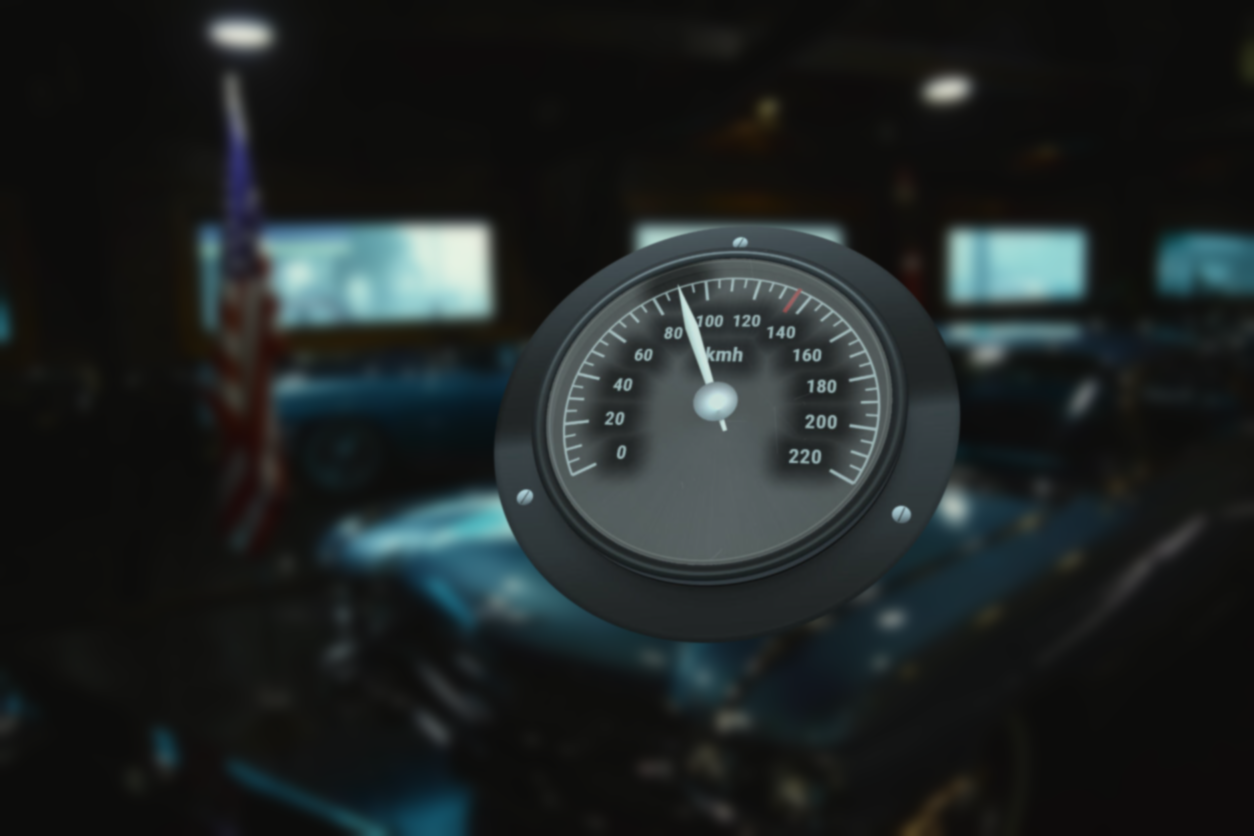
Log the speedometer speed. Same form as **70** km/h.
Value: **90** km/h
